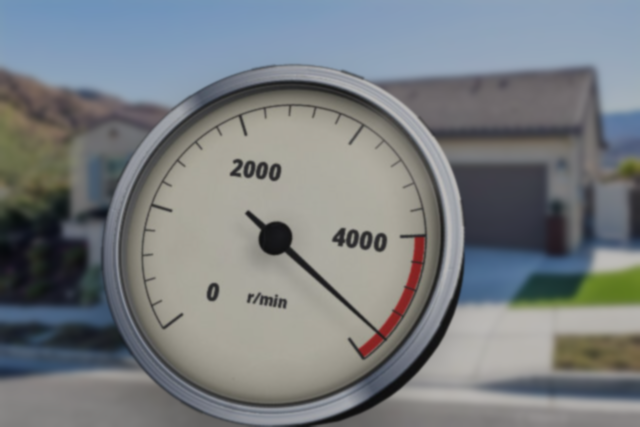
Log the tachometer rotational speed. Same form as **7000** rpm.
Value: **4800** rpm
